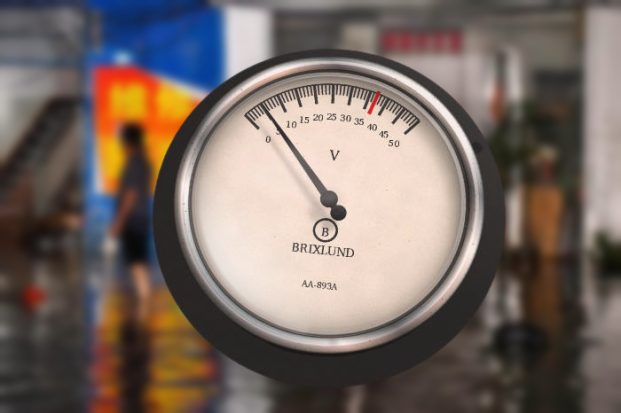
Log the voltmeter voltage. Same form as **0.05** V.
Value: **5** V
